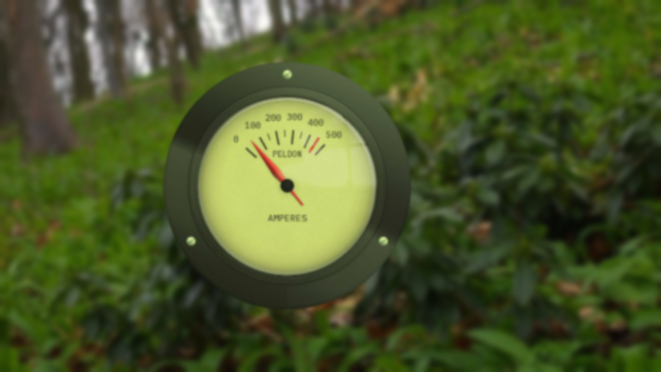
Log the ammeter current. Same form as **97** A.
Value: **50** A
